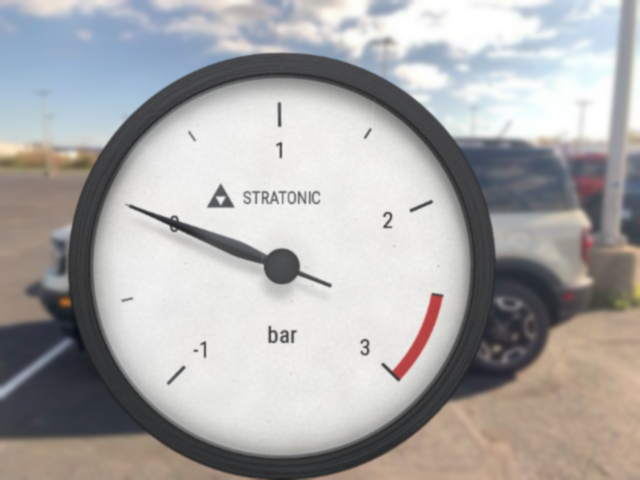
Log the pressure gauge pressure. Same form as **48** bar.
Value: **0** bar
